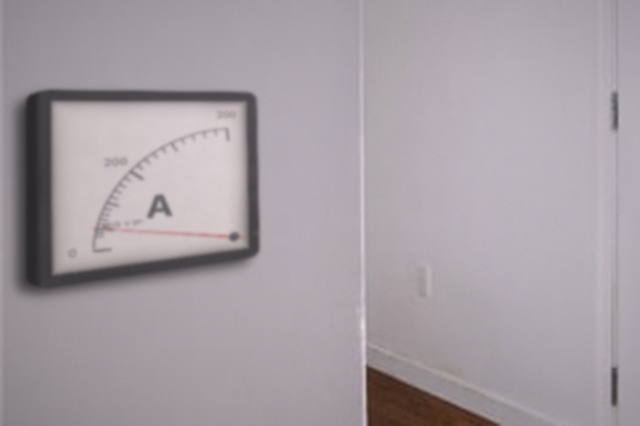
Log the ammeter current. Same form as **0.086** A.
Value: **100** A
